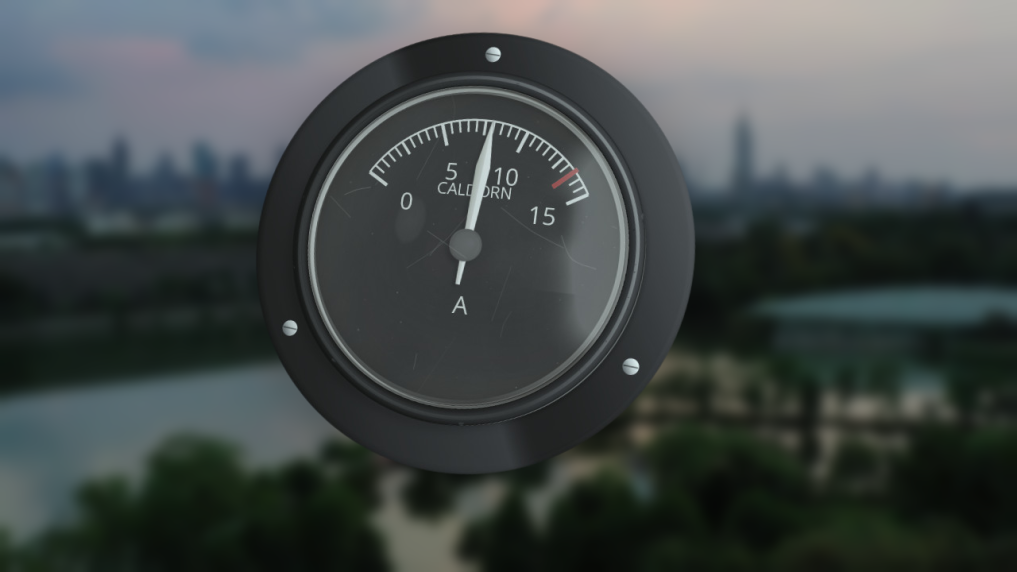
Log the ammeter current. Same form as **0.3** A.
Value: **8** A
